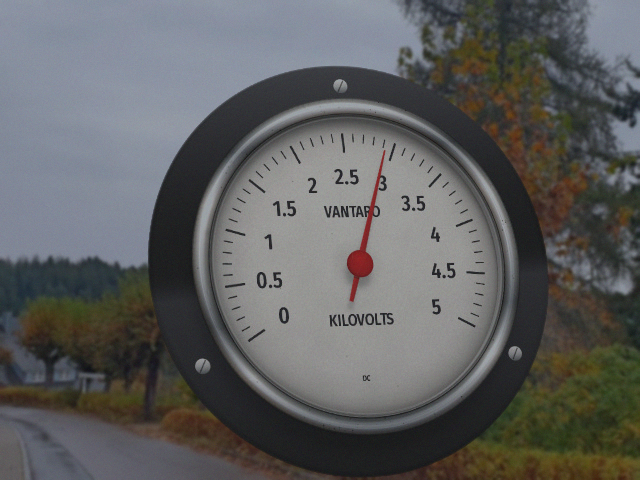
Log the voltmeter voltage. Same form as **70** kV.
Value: **2.9** kV
